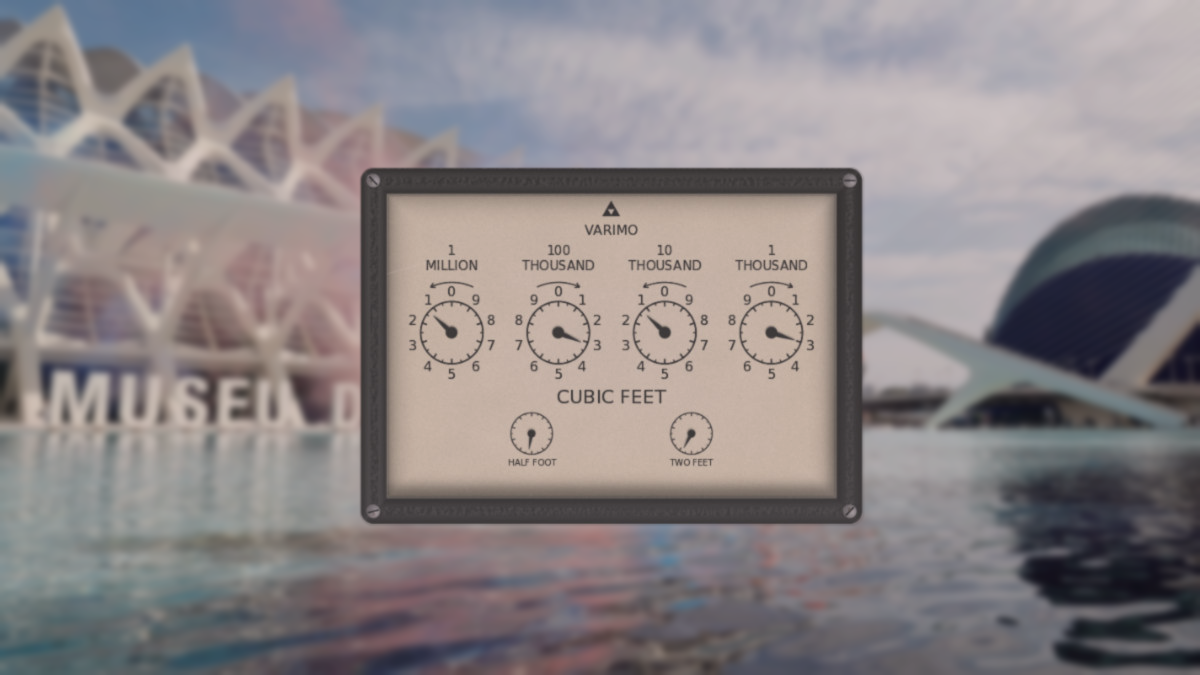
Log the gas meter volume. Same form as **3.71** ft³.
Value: **131300** ft³
